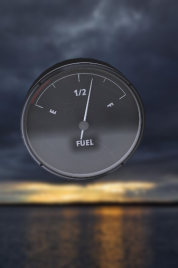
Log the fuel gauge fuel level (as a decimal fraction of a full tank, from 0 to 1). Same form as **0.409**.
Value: **0.625**
